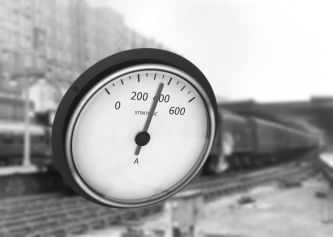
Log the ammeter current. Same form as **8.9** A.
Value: **350** A
